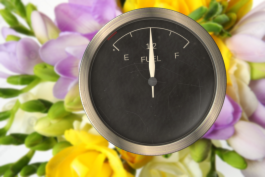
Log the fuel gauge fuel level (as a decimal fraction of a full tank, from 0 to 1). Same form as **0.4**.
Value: **0.5**
